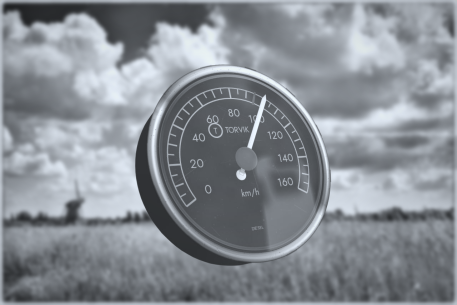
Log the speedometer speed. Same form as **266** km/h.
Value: **100** km/h
